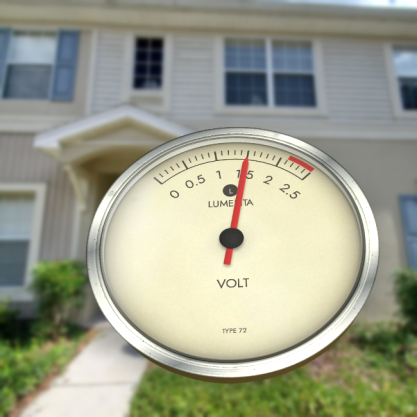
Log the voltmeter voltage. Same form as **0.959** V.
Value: **1.5** V
